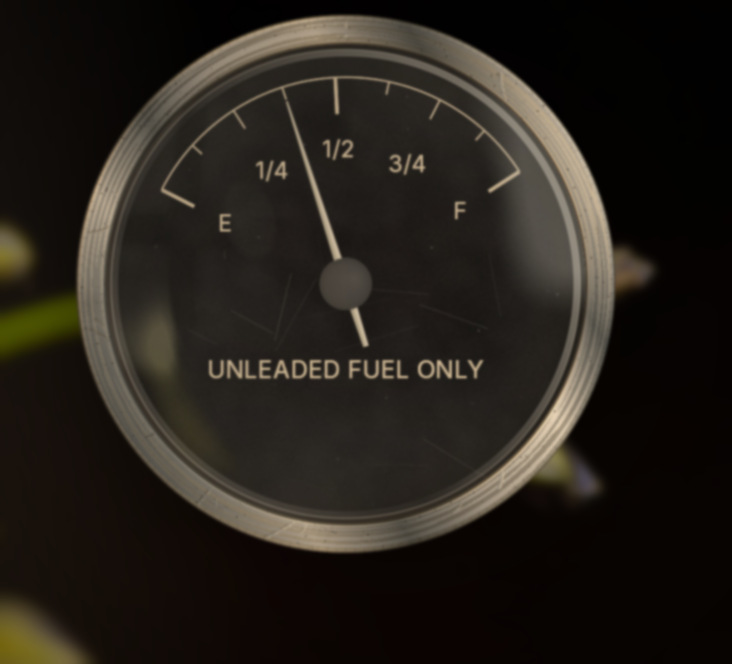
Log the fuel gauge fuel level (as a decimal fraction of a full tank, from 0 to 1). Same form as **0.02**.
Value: **0.375**
